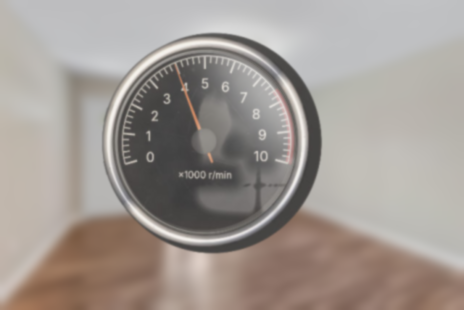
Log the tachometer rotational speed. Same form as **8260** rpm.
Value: **4000** rpm
